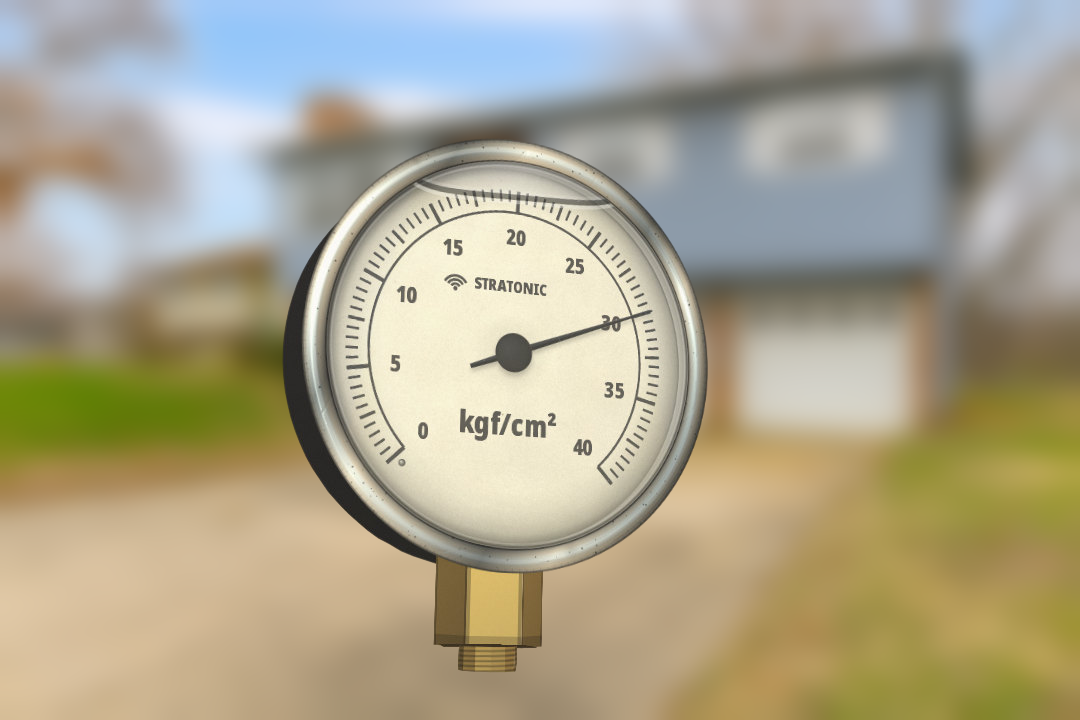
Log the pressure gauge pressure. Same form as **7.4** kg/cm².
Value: **30** kg/cm²
